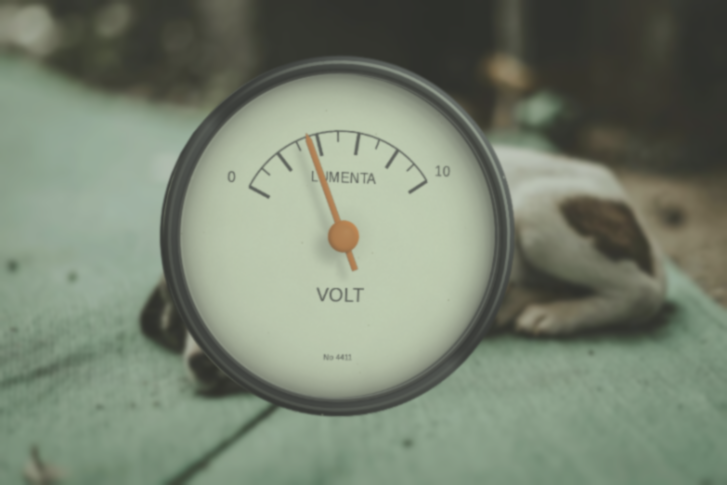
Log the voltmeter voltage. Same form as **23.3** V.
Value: **3.5** V
